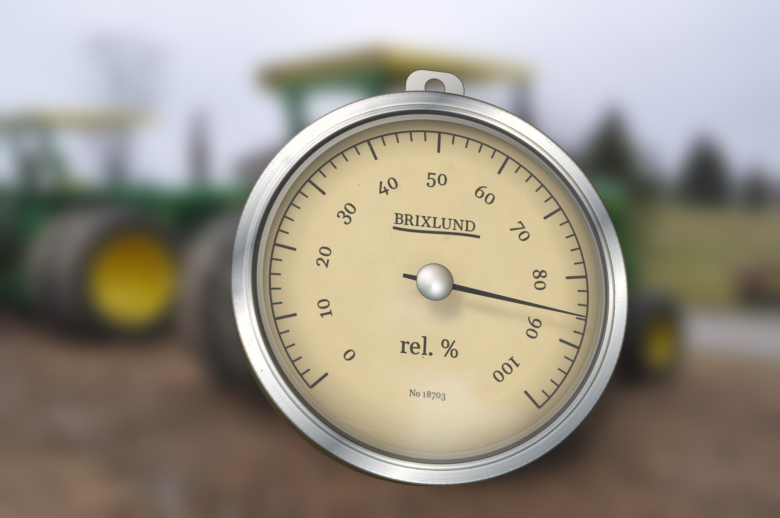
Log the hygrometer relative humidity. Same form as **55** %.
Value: **86** %
